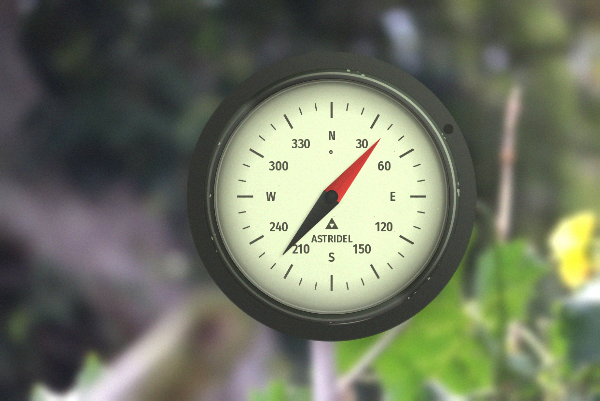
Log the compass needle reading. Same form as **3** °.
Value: **40** °
